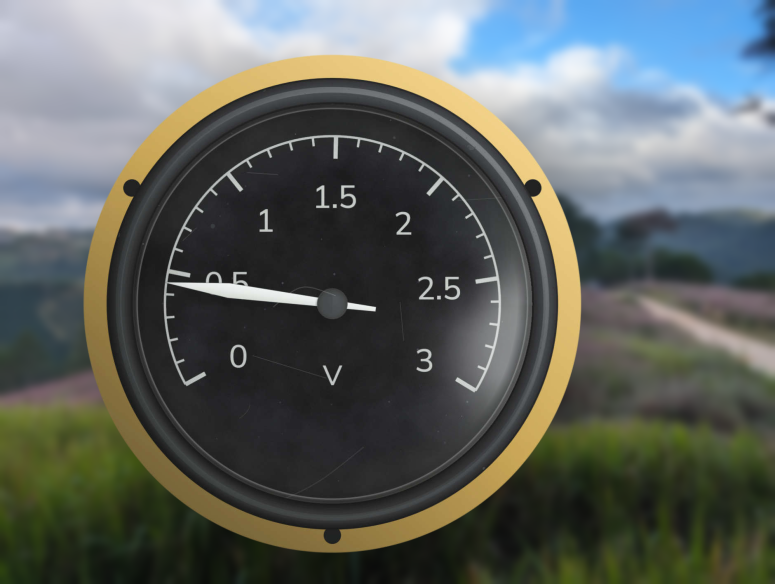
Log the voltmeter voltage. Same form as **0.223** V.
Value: **0.45** V
